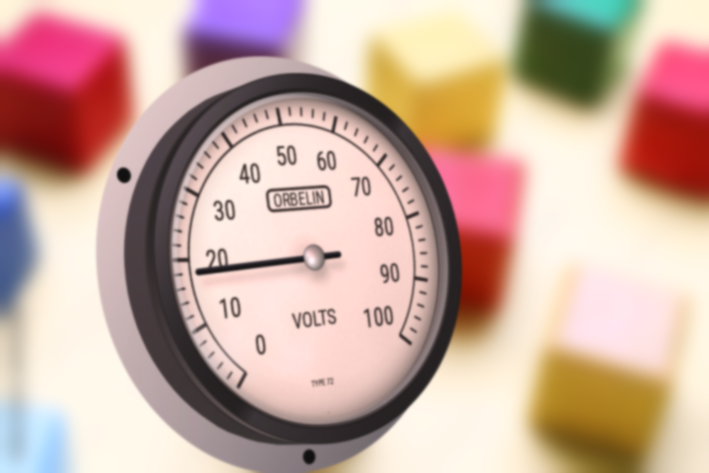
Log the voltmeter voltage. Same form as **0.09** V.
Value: **18** V
